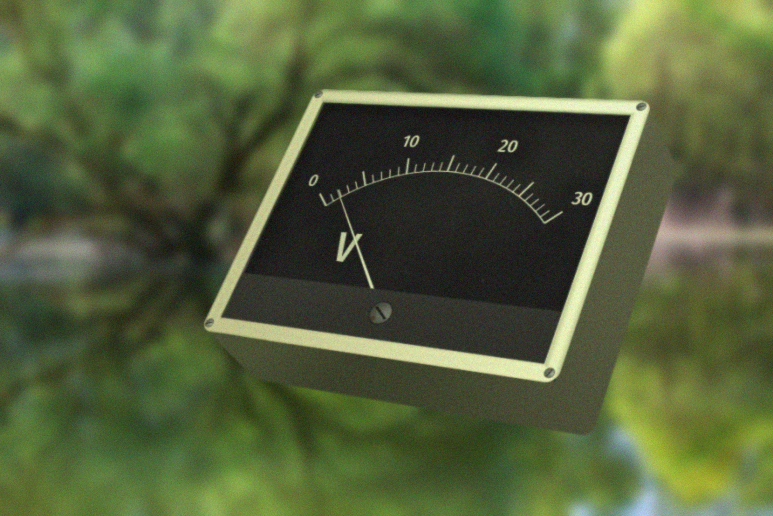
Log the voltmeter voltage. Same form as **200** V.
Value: **2** V
